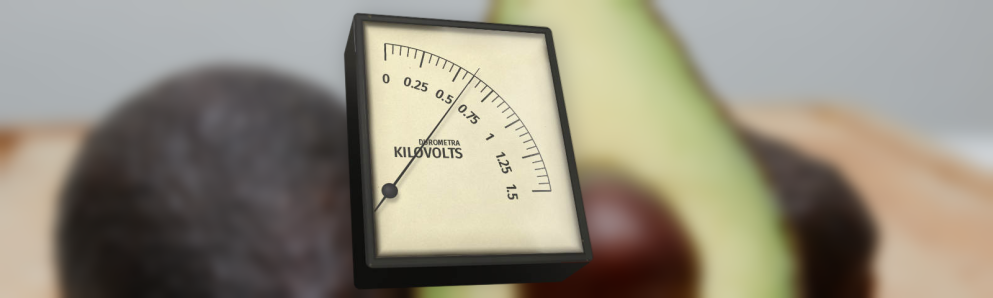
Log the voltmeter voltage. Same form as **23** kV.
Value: **0.6** kV
